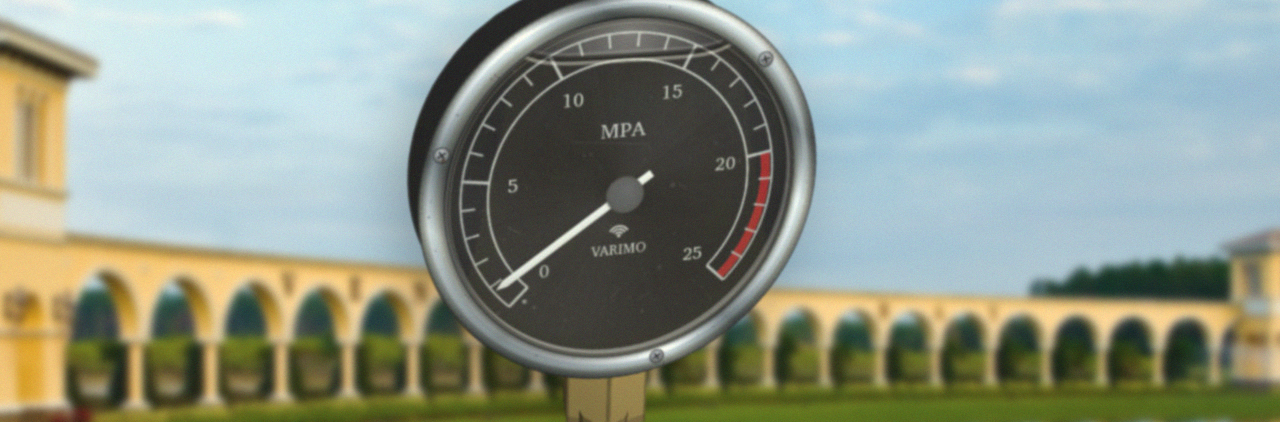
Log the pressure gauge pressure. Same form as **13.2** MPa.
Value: **1** MPa
